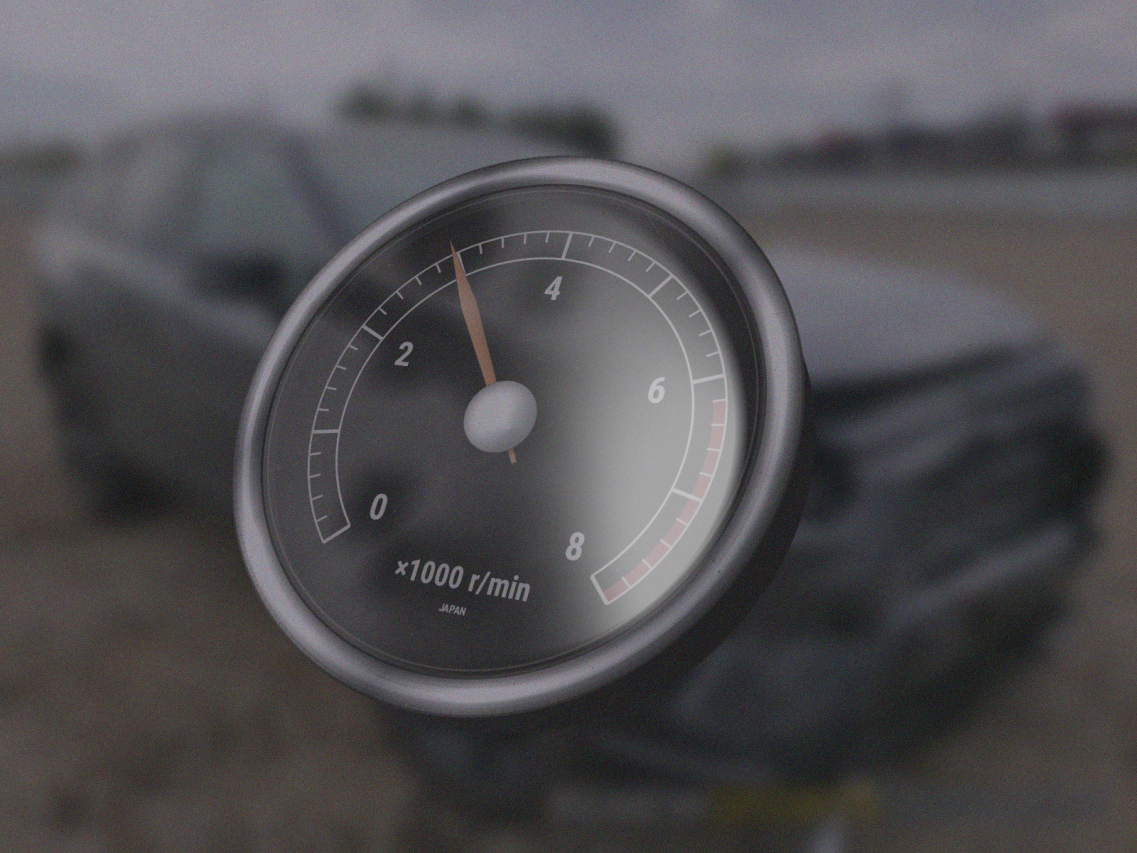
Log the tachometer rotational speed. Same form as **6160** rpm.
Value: **3000** rpm
